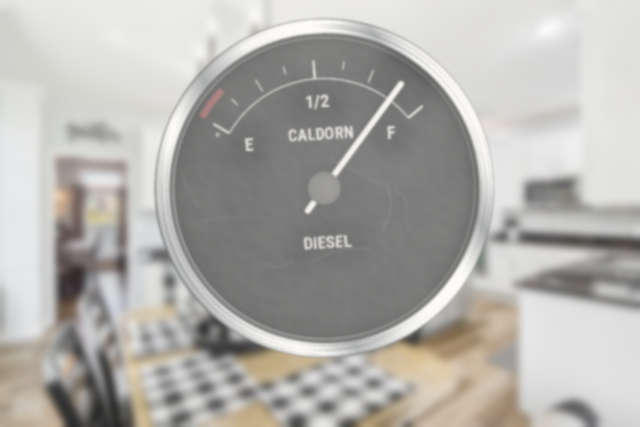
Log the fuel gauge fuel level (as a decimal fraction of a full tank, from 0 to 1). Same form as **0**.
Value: **0.875**
